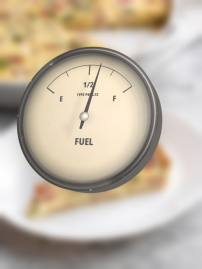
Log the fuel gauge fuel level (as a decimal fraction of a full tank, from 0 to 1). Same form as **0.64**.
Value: **0.625**
